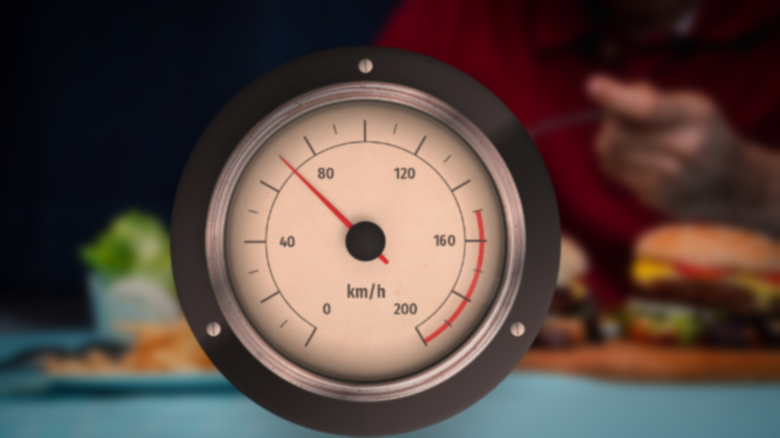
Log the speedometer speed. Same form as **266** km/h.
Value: **70** km/h
